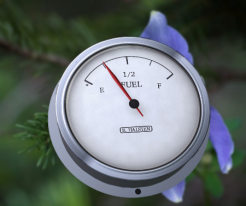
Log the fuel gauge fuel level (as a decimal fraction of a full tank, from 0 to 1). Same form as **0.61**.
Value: **0.25**
